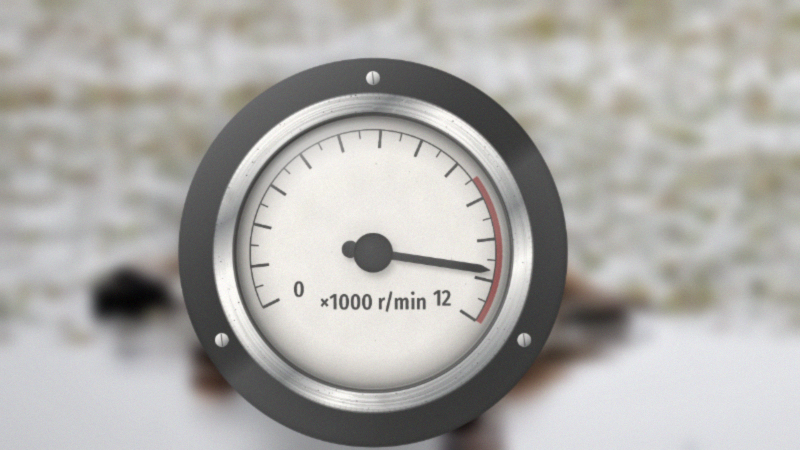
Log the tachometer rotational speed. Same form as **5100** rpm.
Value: **10750** rpm
